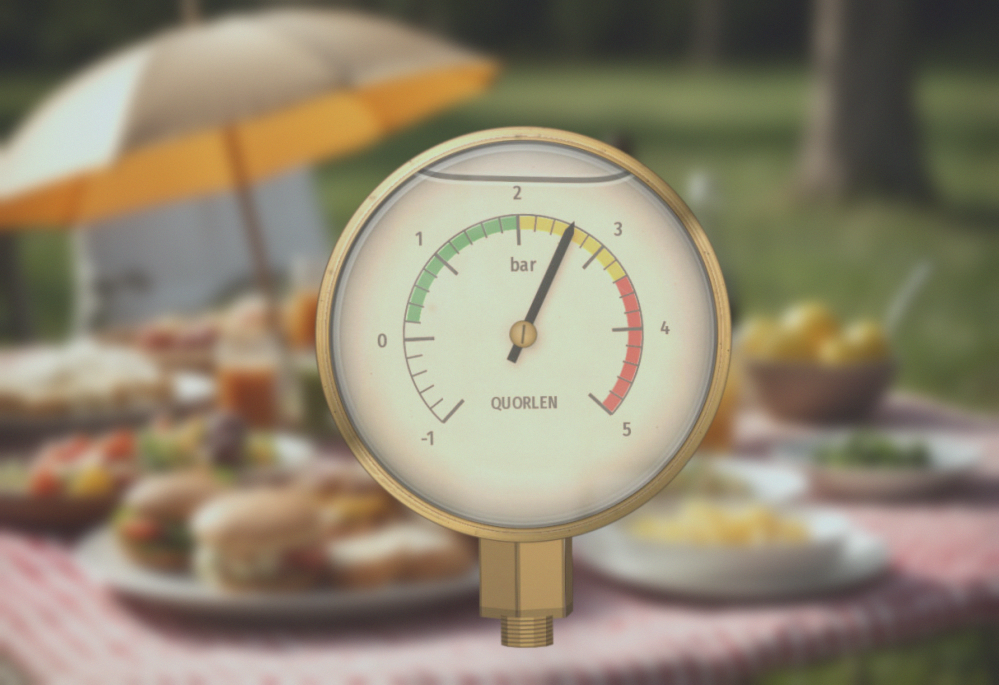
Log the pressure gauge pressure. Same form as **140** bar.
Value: **2.6** bar
